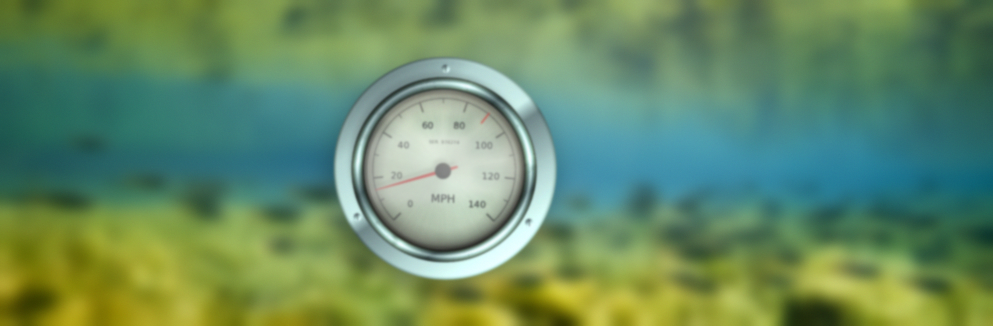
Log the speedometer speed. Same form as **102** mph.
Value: **15** mph
